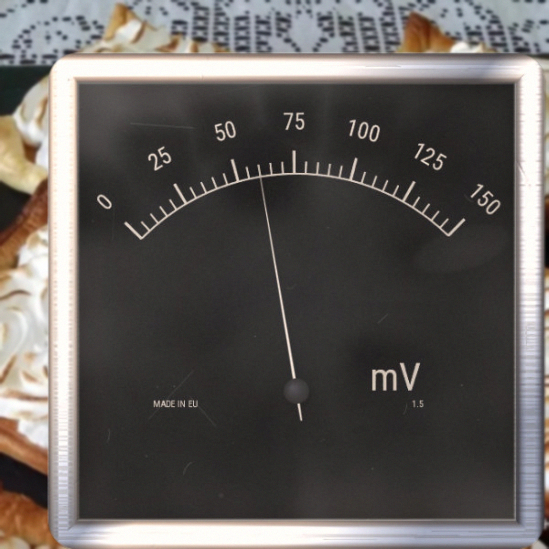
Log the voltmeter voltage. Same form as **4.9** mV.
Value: **60** mV
